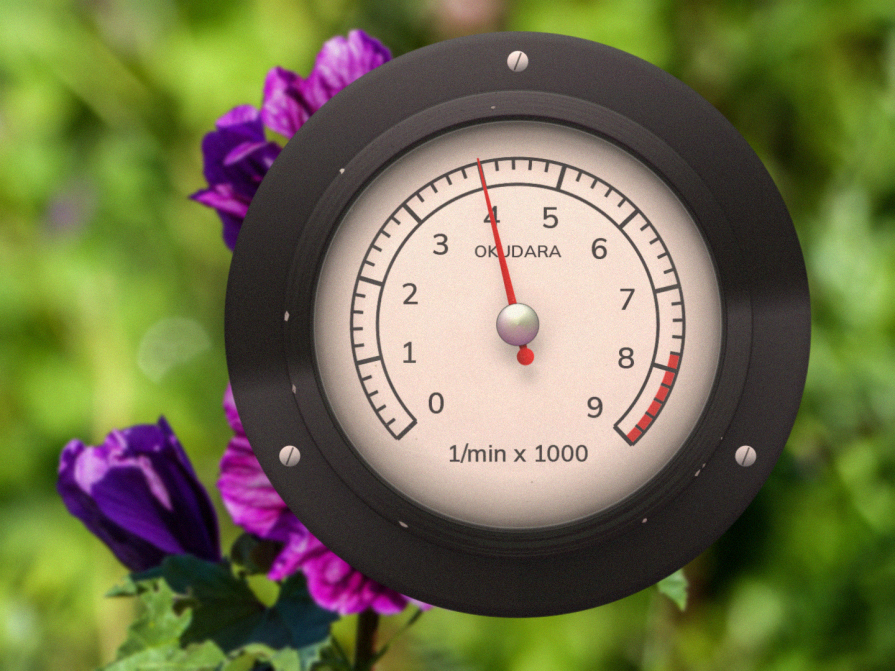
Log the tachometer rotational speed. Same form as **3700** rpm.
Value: **4000** rpm
